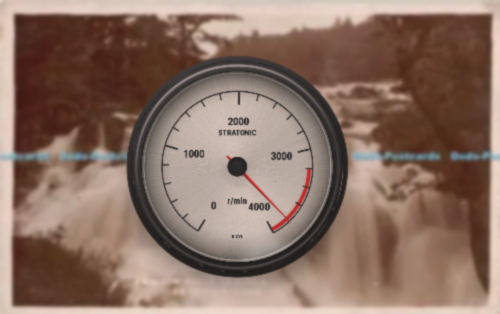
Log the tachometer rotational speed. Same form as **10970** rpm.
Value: **3800** rpm
